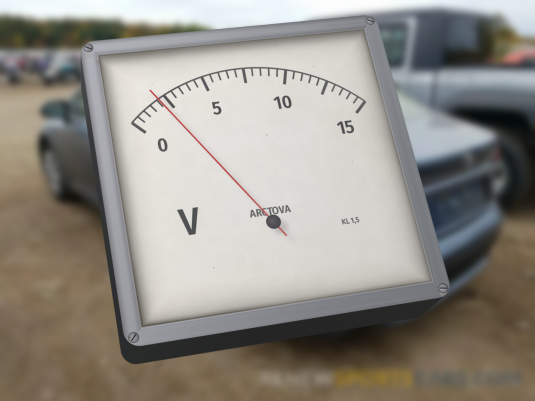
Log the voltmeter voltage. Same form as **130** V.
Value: **2** V
